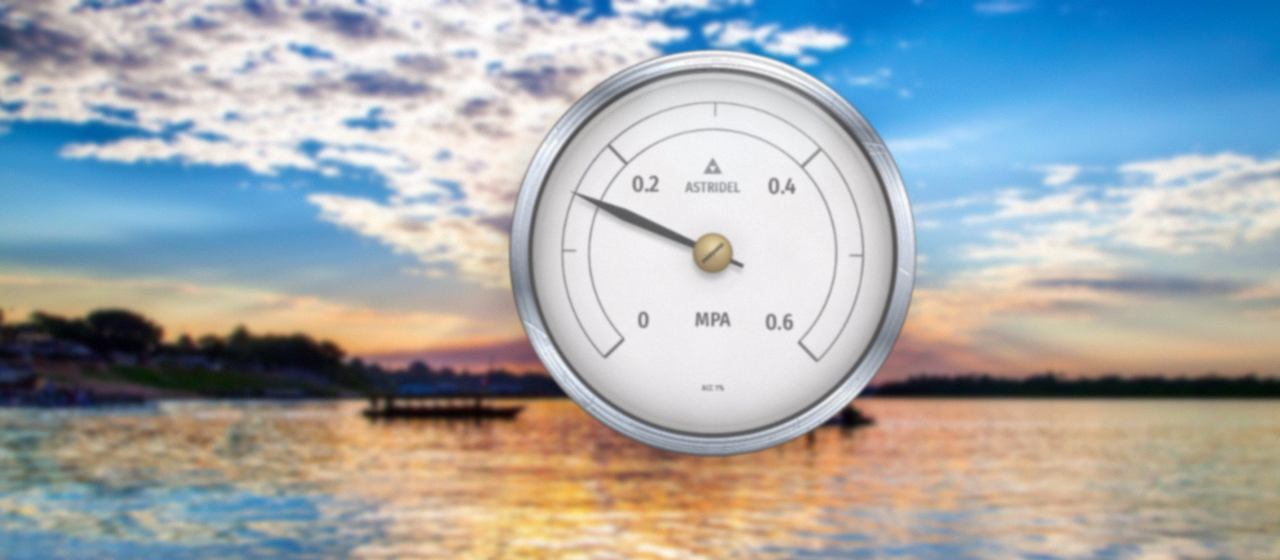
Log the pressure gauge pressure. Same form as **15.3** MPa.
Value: **0.15** MPa
